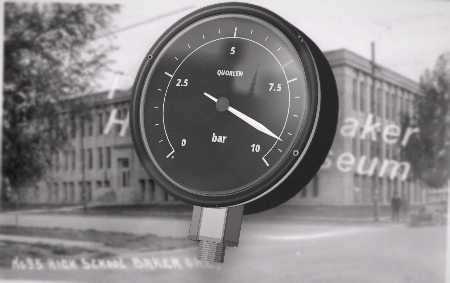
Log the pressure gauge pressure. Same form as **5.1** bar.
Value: **9.25** bar
